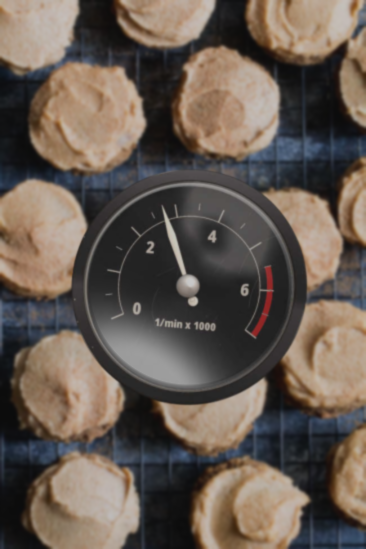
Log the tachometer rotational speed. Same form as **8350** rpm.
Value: **2750** rpm
